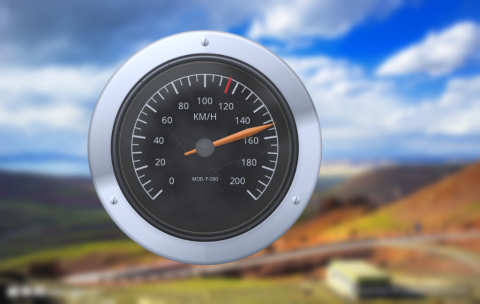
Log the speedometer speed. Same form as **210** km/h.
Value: **152.5** km/h
